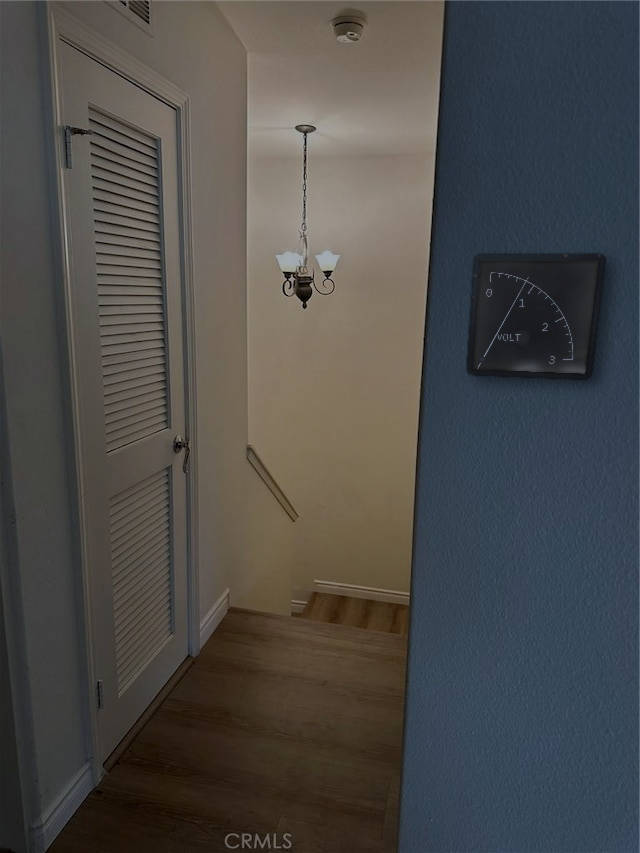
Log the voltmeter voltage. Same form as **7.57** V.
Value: **0.8** V
